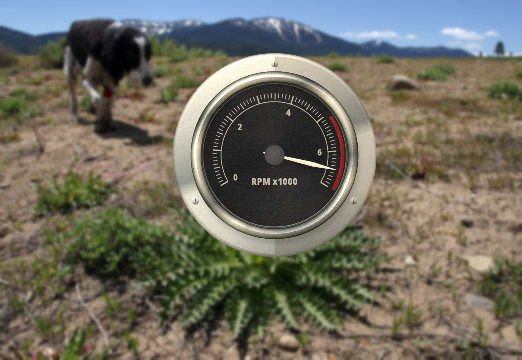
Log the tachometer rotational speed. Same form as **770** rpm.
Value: **6500** rpm
